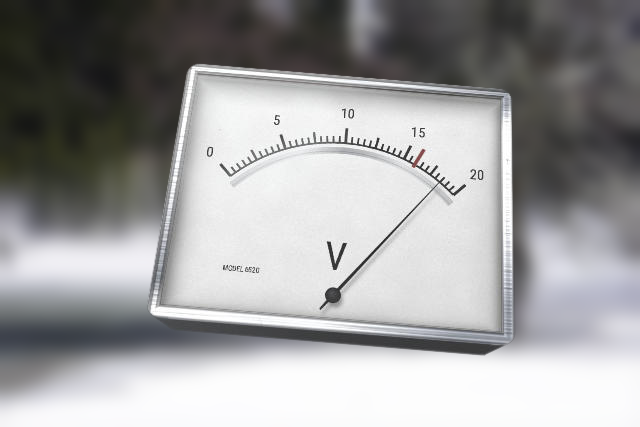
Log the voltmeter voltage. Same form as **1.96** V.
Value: **18.5** V
